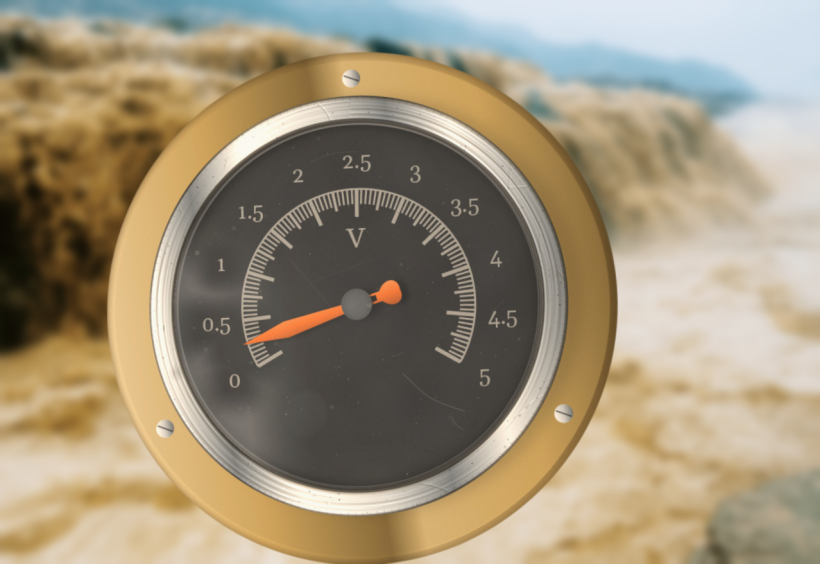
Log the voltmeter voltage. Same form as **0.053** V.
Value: **0.25** V
